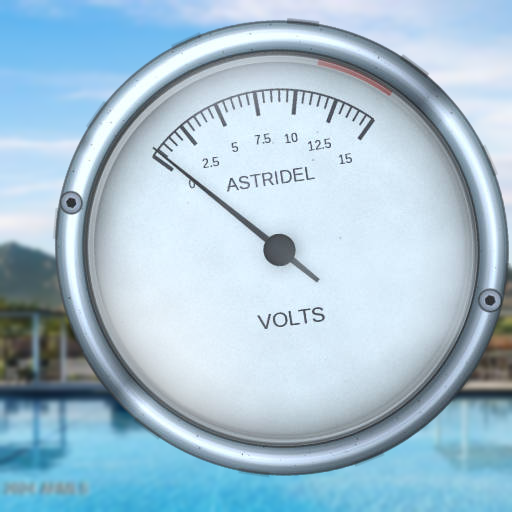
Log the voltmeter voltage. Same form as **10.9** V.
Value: **0.5** V
